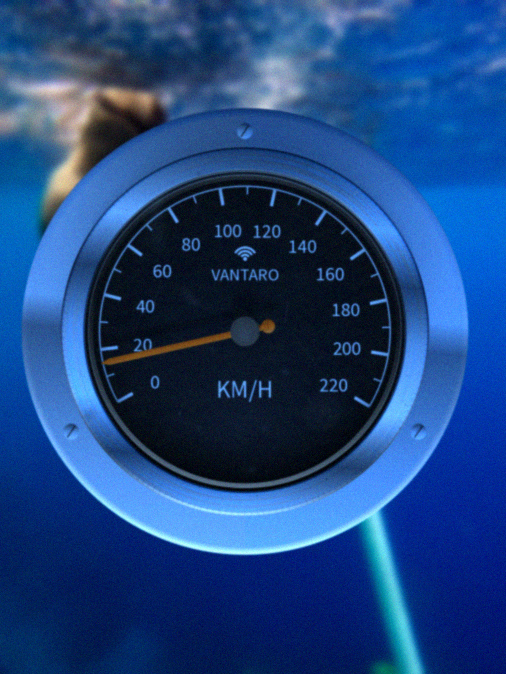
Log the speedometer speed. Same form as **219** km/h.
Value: **15** km/h
